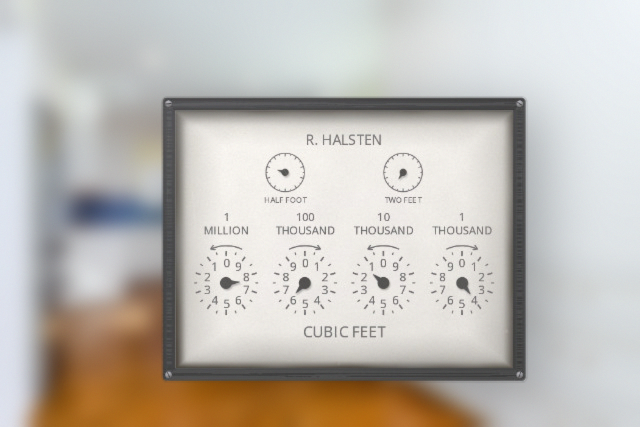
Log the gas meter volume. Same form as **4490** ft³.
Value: **761400** ft³
